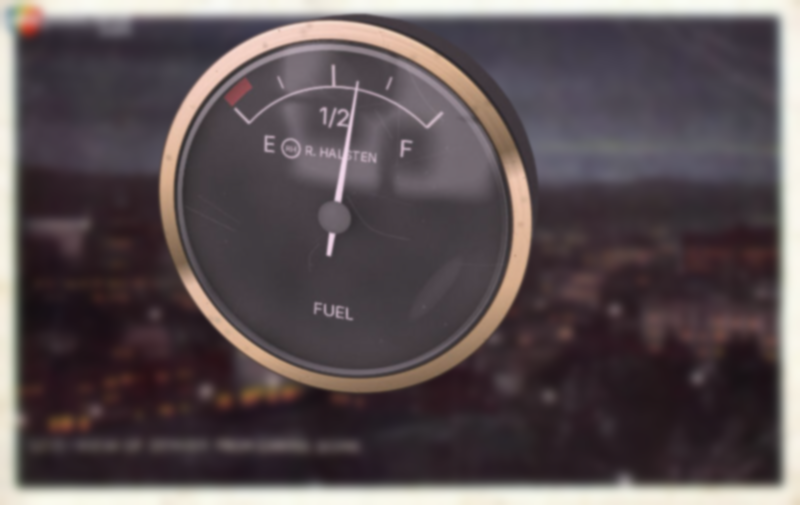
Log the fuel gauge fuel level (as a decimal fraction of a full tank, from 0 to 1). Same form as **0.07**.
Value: **0.625**
